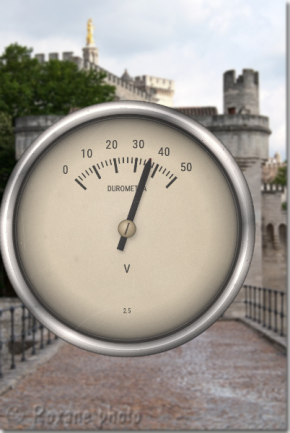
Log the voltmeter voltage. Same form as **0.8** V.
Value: **36** V
